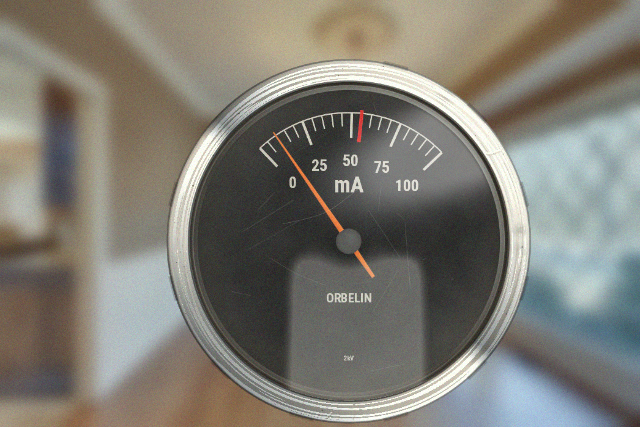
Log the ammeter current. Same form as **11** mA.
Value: **10** mA
